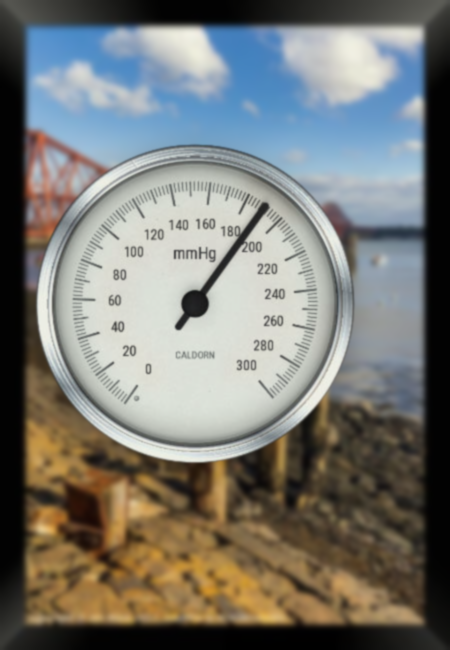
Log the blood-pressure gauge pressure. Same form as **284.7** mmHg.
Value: **190** mmHg
